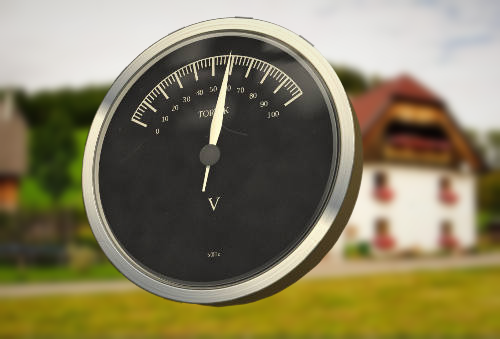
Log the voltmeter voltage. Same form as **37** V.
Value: **60** V
